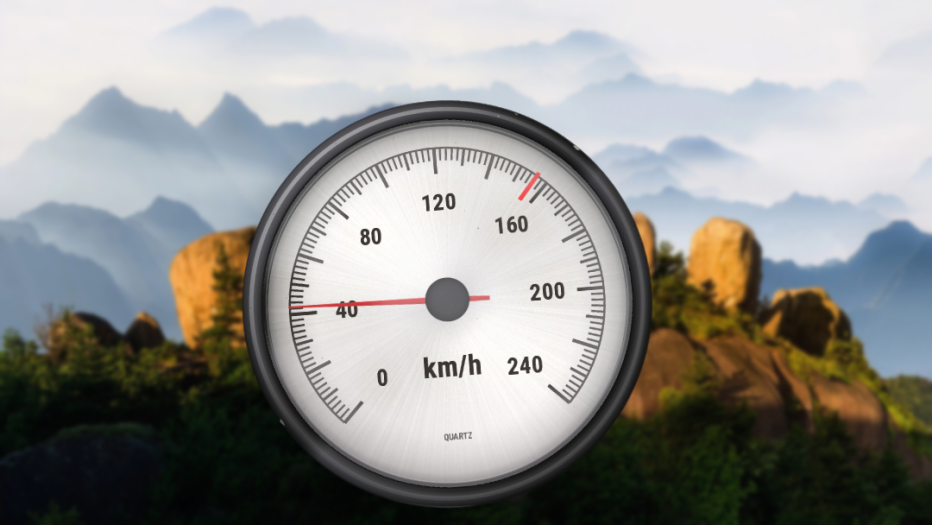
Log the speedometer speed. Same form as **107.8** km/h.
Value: **42** km/h
